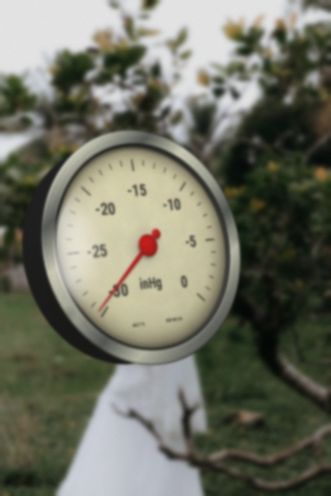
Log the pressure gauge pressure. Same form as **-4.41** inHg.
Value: **-29.5** inHg
